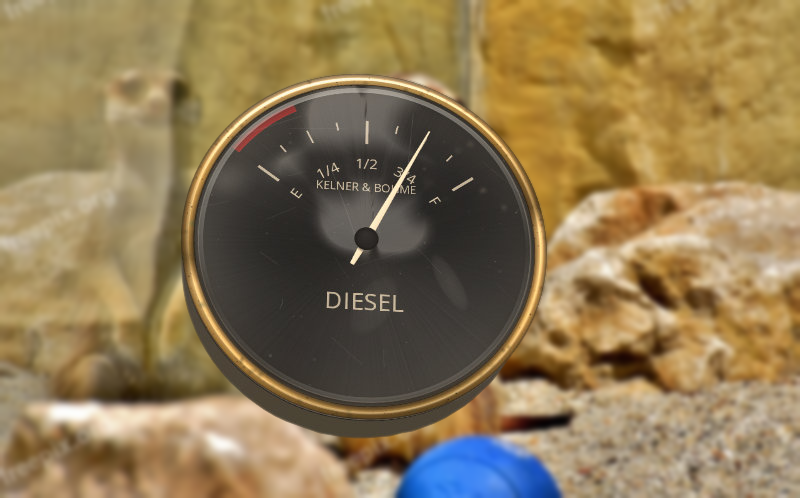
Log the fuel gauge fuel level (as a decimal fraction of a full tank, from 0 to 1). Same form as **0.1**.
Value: **0.75**
